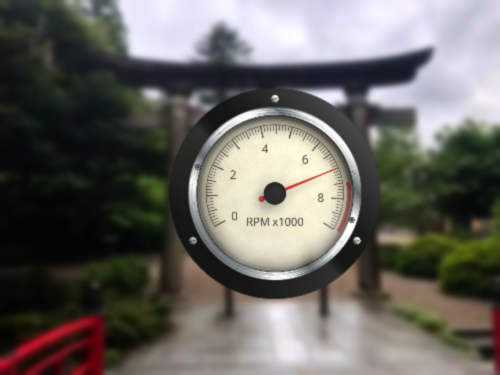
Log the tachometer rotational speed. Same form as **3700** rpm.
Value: **7000** rpm
